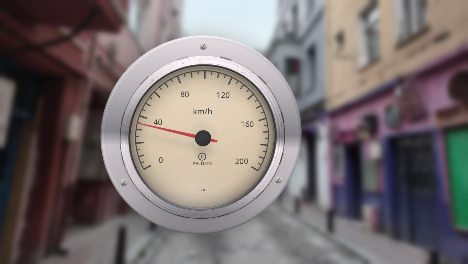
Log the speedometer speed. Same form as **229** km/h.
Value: **35** km/h
